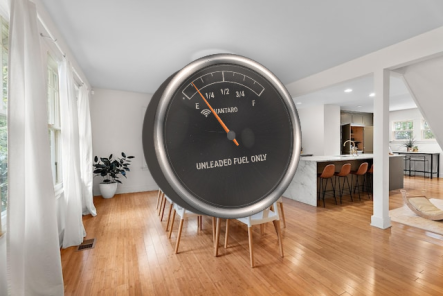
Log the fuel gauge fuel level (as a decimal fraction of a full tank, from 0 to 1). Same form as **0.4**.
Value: **0.125**
